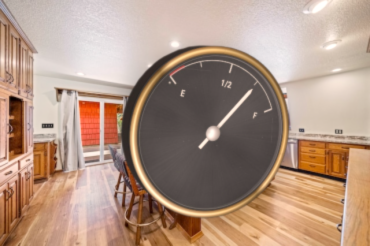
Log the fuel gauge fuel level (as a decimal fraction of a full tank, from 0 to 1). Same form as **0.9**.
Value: **0.75**
